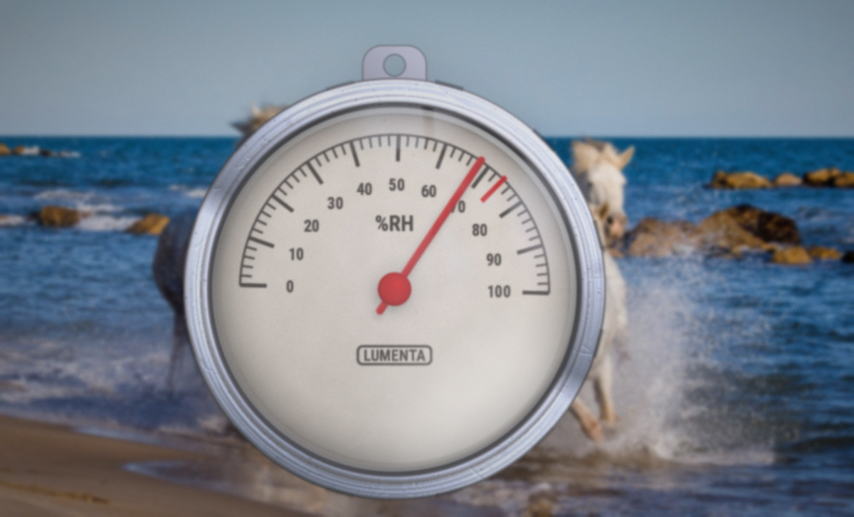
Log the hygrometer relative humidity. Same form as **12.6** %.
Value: **68** %
